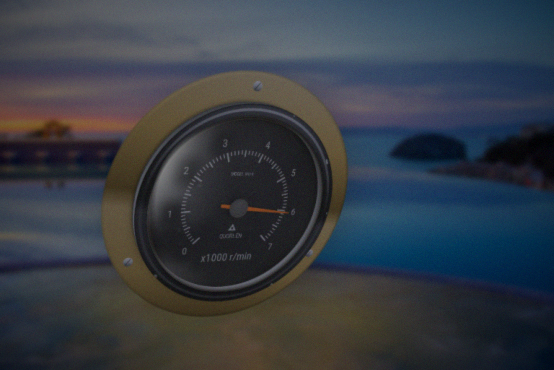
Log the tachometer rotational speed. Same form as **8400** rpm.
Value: **6000** rpm
